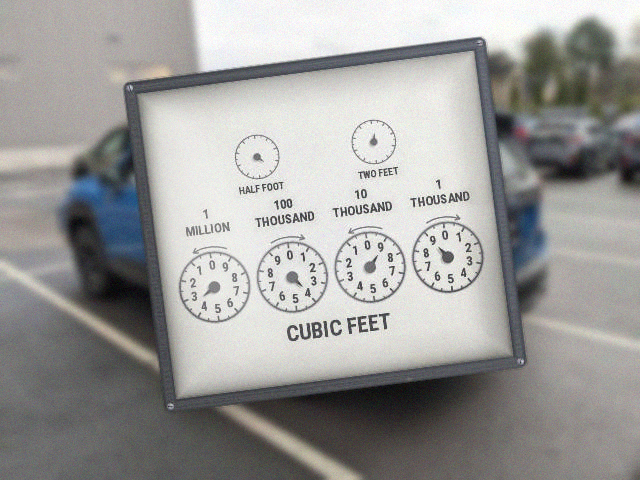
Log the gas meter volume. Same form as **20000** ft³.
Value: **338900** ft³
